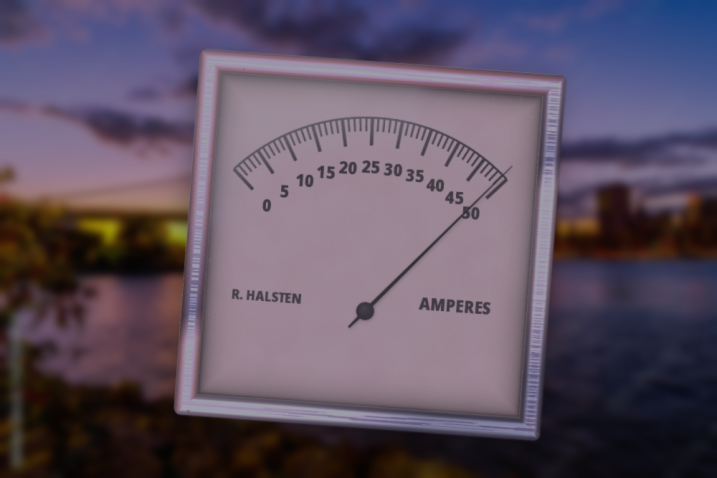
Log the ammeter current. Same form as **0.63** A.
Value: **49** A
